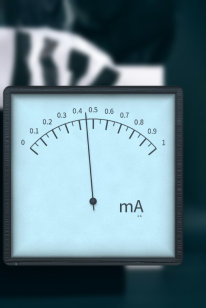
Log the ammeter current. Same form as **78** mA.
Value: **0.45** mA
